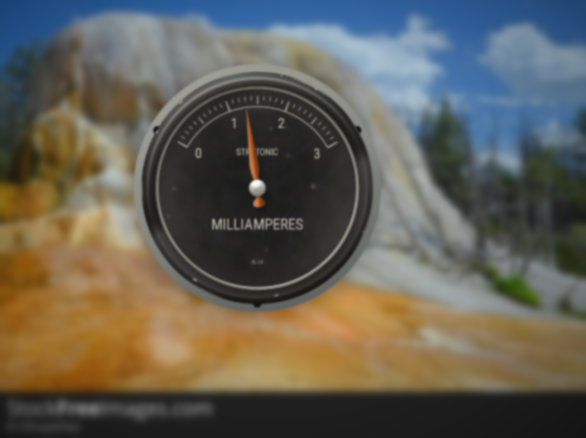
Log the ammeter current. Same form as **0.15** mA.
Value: **1.3** mA
